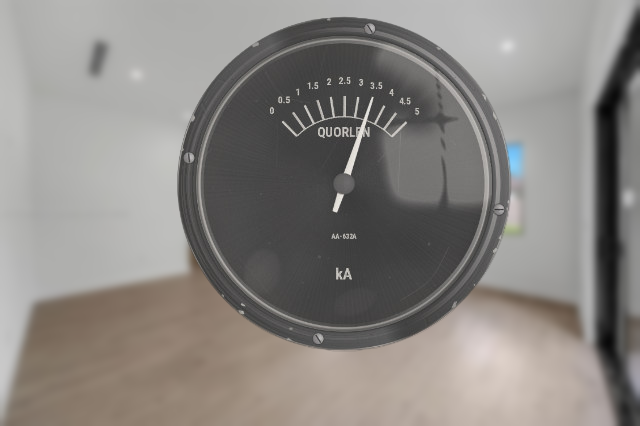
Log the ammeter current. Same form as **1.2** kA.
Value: **3.5** kA
